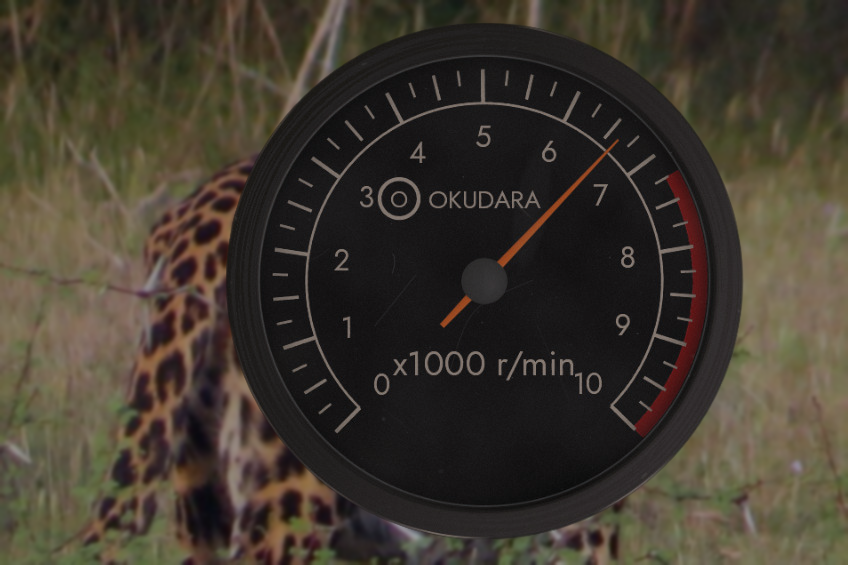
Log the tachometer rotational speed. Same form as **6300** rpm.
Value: **6625** rpm
